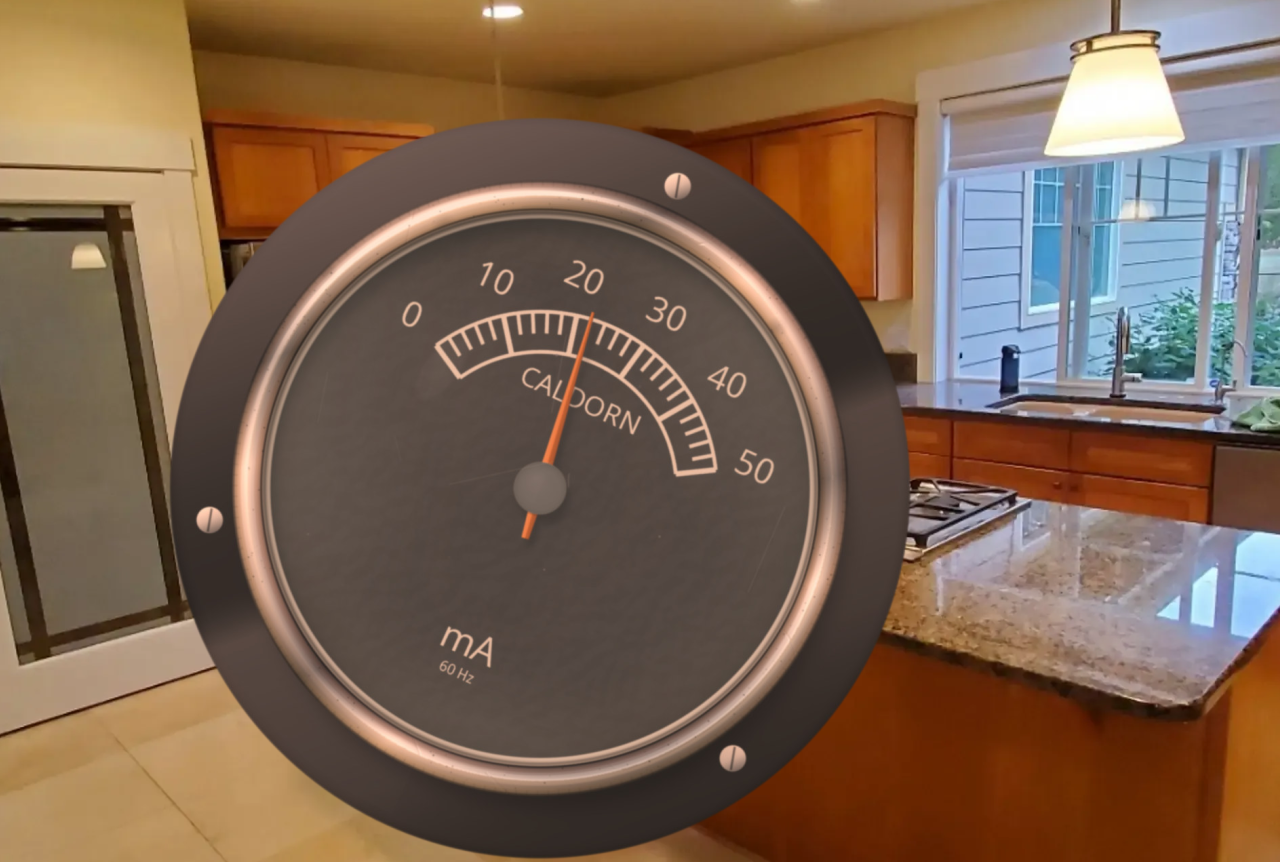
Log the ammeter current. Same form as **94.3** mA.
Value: **22** mA
